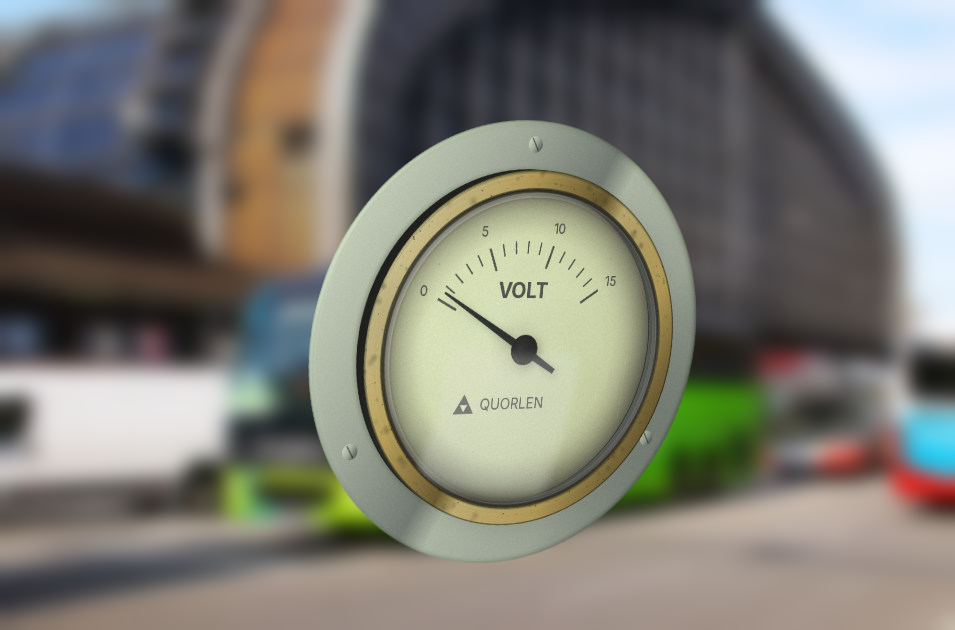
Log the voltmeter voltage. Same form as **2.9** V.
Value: **0.5** V
